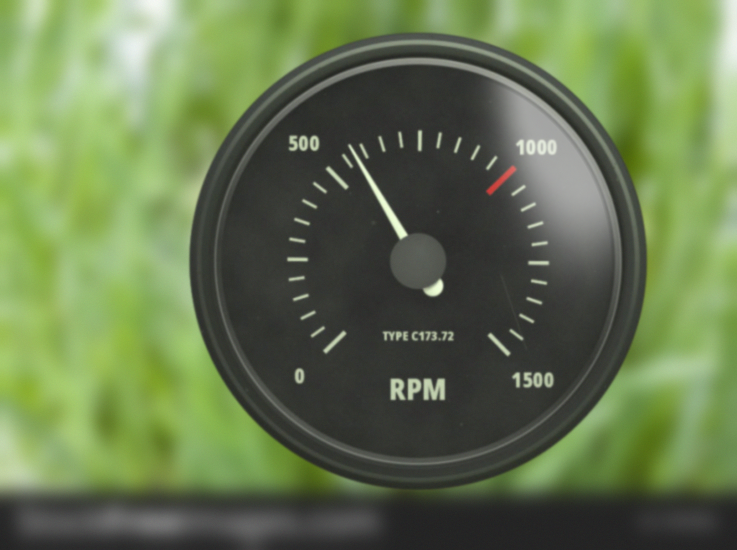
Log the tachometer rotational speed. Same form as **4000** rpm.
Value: **575** rpm
